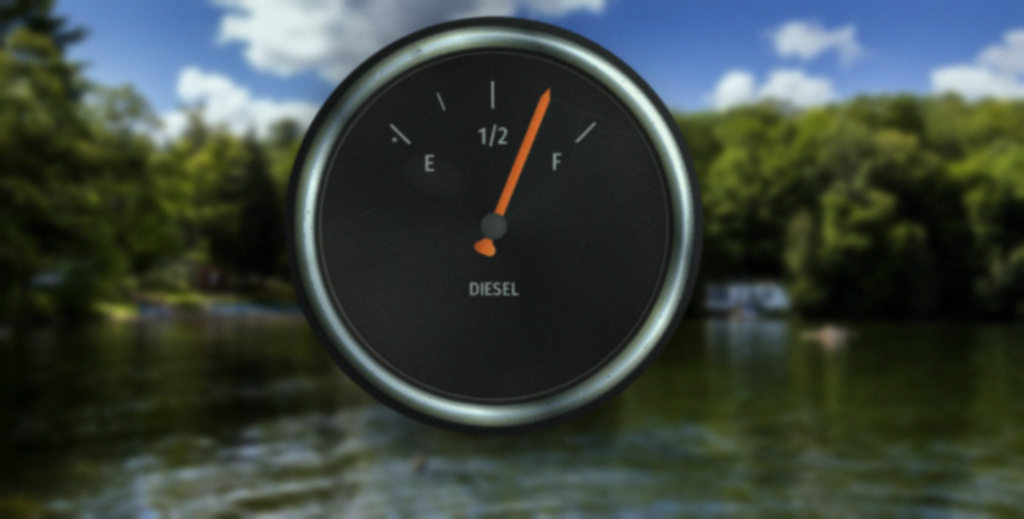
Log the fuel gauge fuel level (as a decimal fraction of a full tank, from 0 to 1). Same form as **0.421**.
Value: **0.75**
